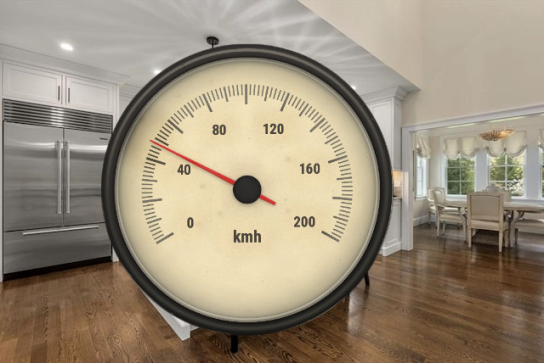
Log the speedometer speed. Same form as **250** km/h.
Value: **48** km/h
